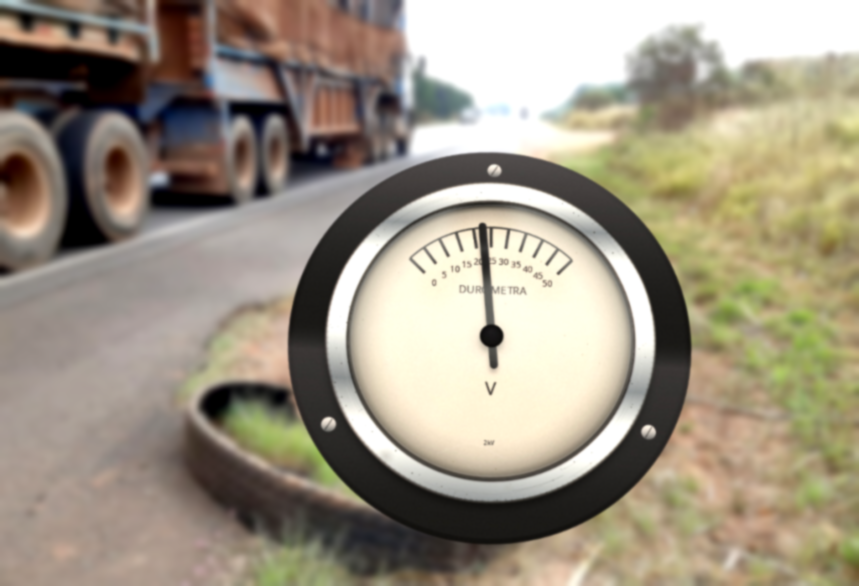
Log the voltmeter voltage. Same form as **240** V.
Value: **22.5** V
